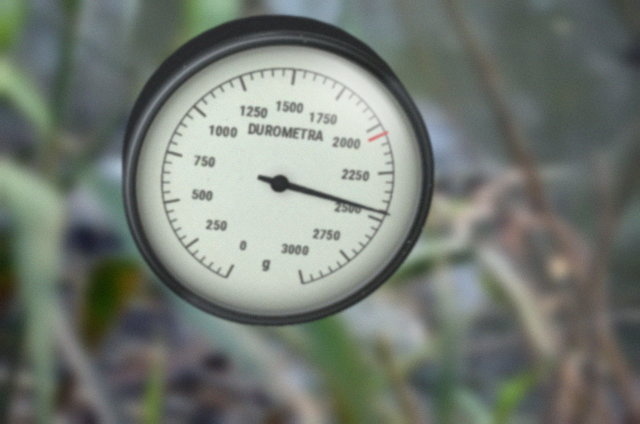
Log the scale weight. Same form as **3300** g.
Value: **2450** g
